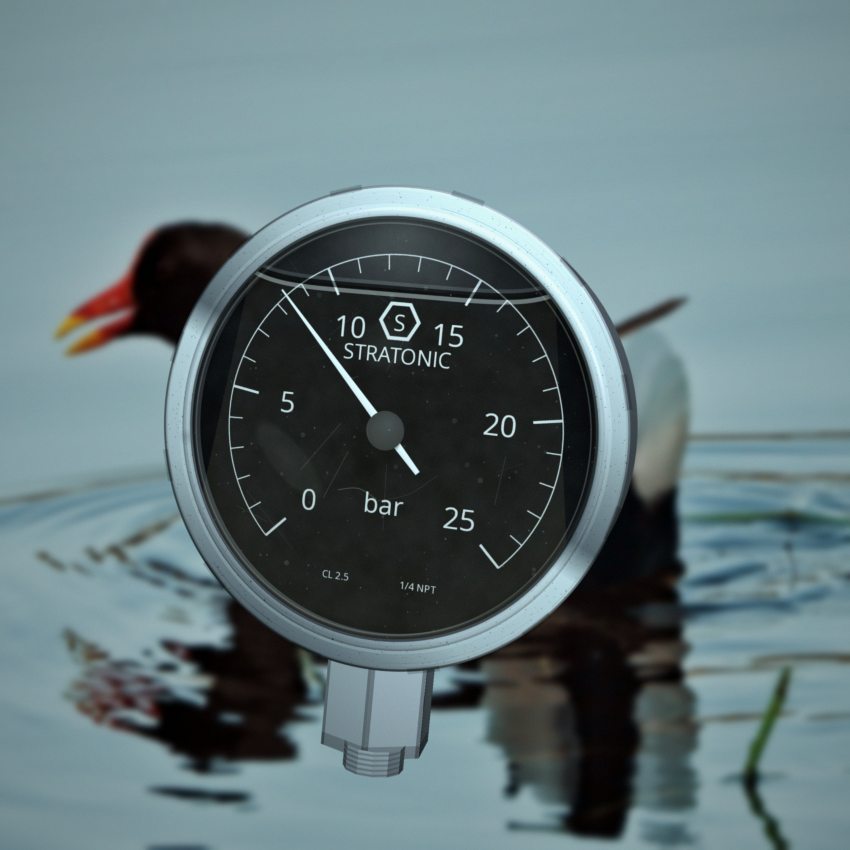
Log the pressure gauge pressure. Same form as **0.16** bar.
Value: **8.5** bar
